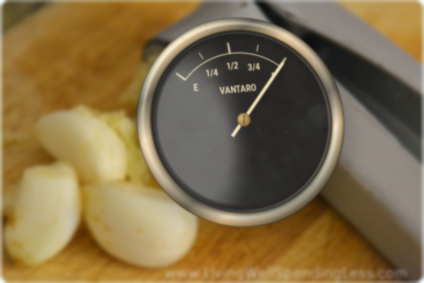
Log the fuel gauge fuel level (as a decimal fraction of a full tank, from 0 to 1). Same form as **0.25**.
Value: **1**
